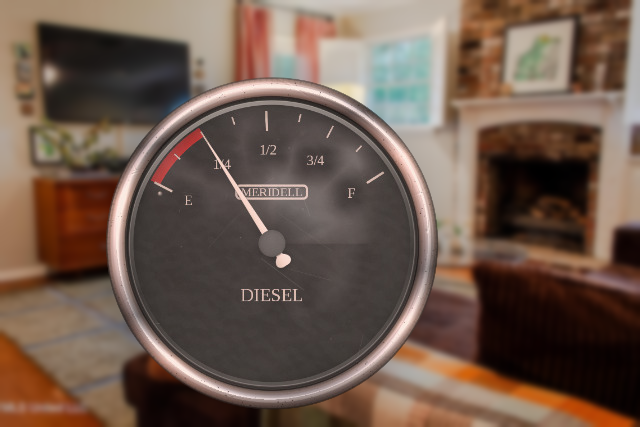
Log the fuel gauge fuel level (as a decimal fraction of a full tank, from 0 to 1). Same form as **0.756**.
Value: **0.25**
